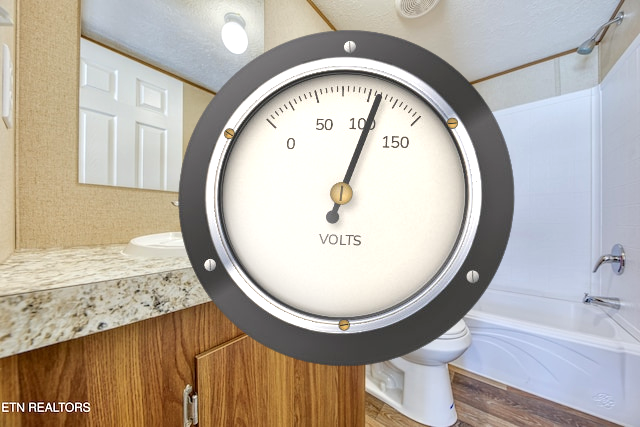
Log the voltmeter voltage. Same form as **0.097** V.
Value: **110** V
